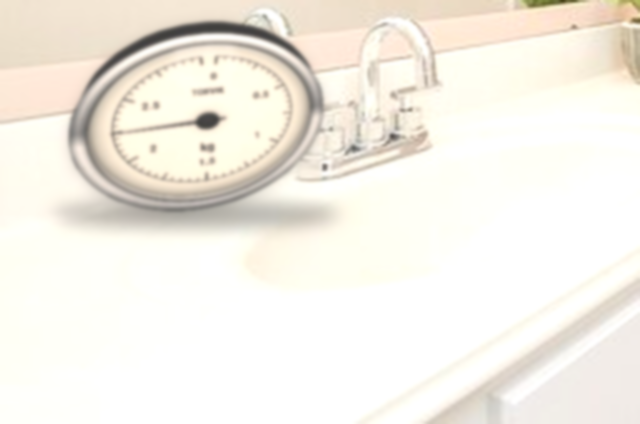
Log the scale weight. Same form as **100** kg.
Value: **2.25** kg
